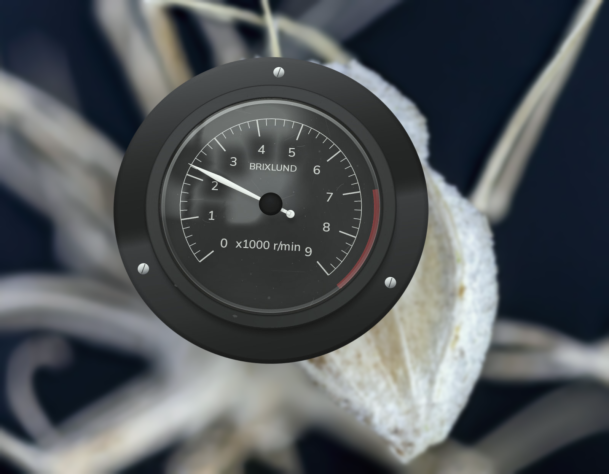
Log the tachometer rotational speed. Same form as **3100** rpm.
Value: **2200** rpm
